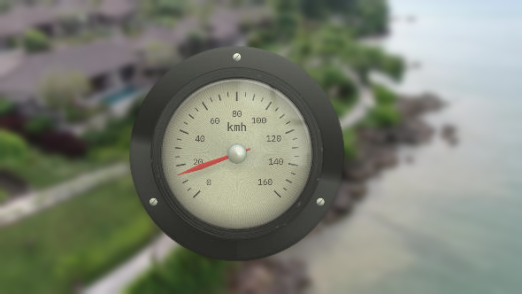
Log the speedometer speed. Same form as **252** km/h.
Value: **15** km/h
